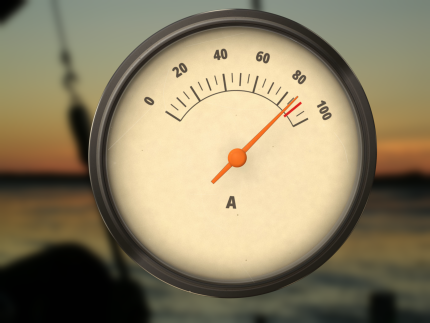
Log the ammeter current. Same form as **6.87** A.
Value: **85** A
